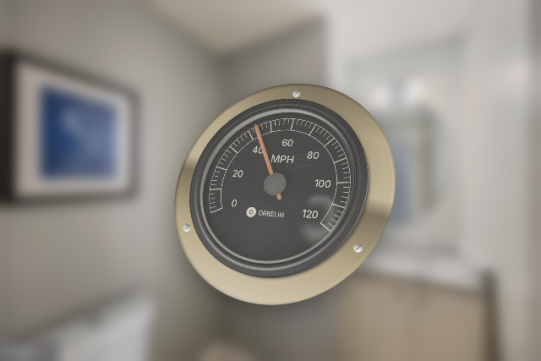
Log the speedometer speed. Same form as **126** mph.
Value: **44** mph
